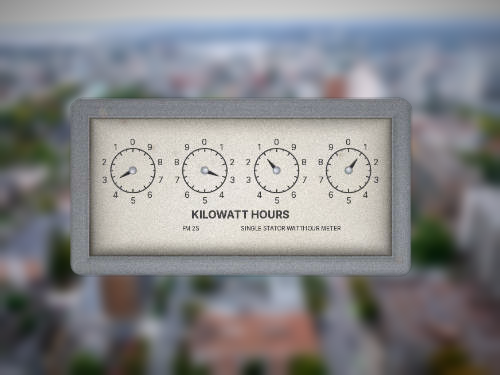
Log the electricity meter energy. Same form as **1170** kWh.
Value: **3311** kWh
